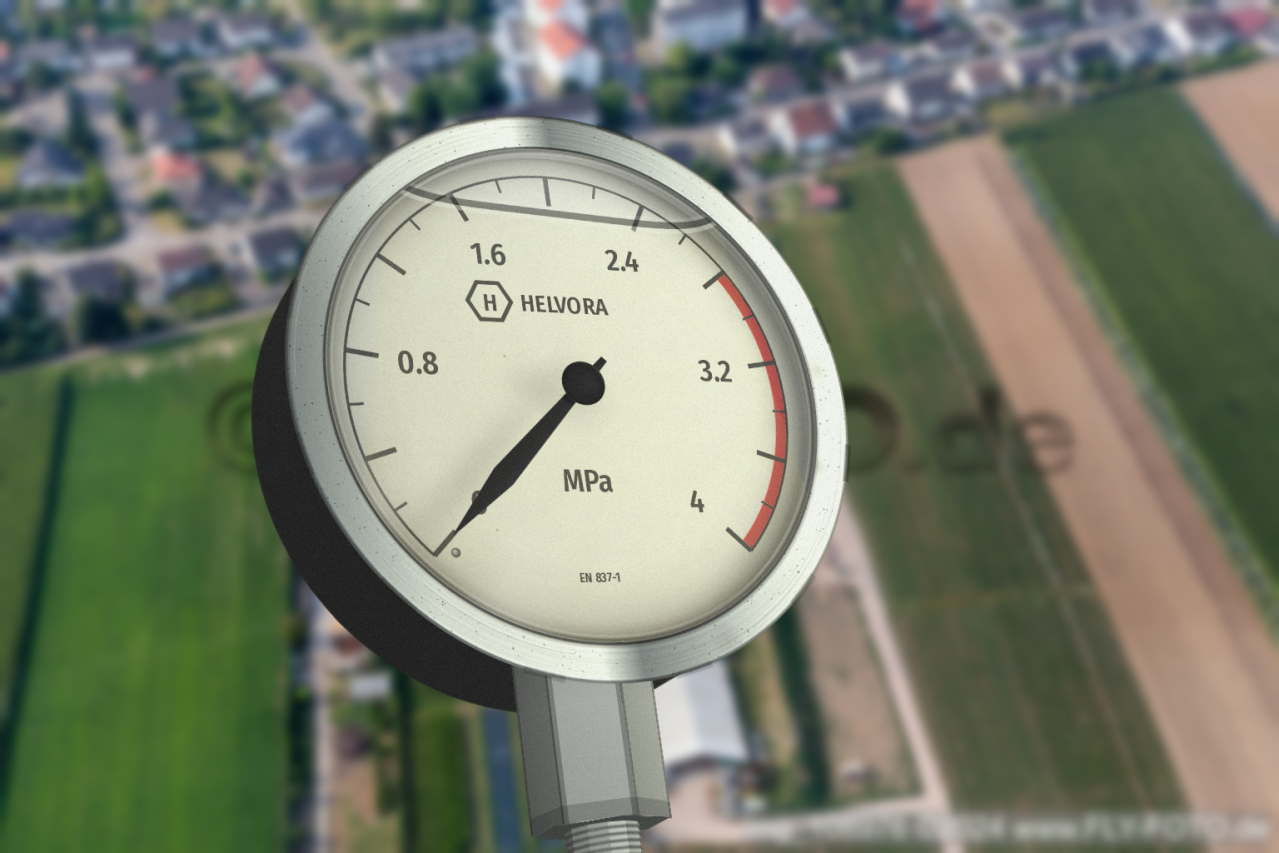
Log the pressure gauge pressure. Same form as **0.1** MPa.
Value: **0** MPa
